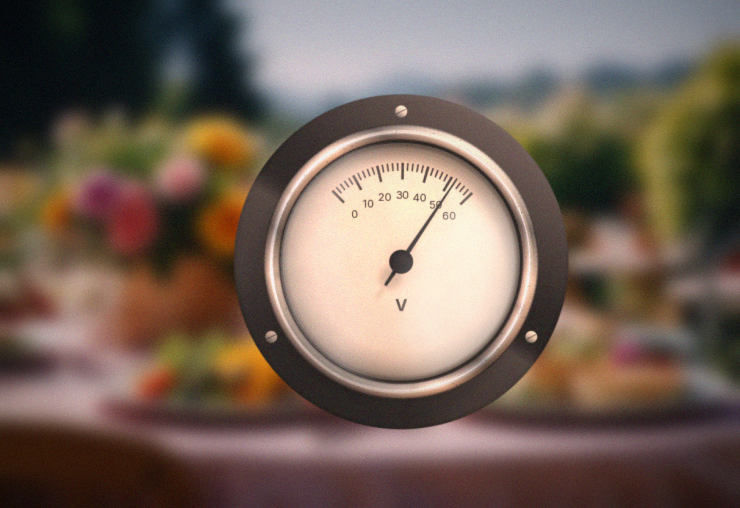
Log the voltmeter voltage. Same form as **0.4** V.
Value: **52** V
